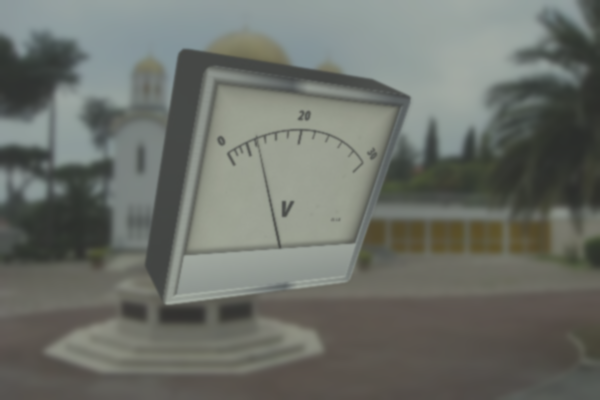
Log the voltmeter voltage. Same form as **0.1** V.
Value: **12** V
